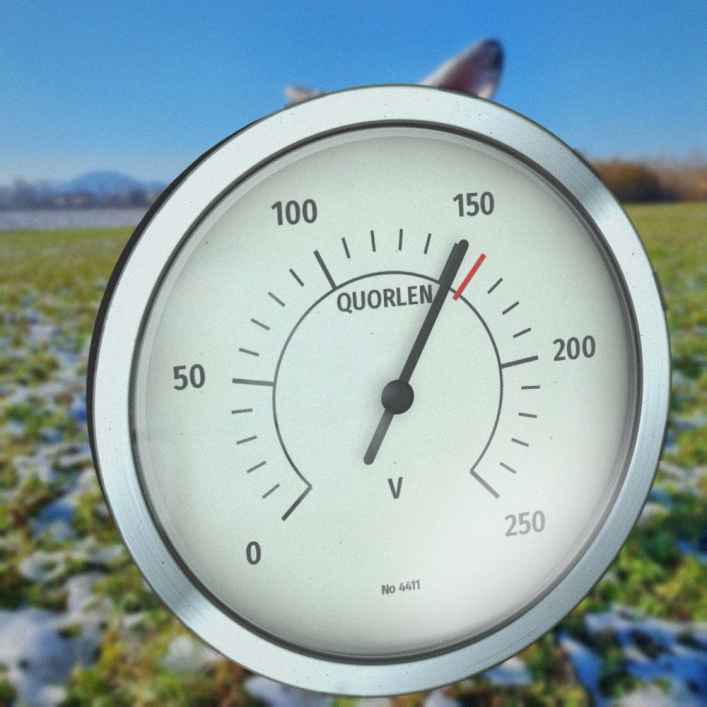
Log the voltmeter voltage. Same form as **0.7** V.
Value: **150** V
